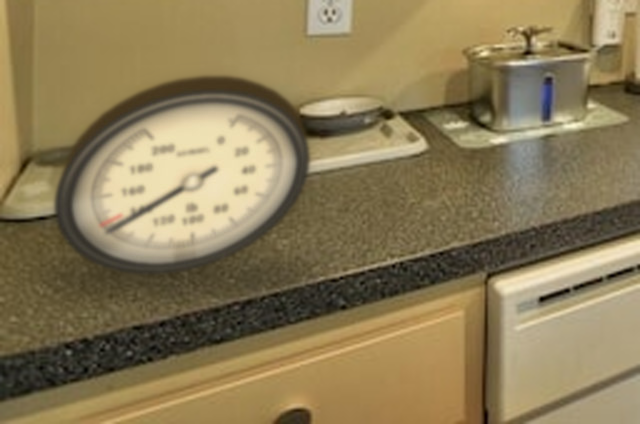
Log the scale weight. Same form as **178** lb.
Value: **140** lb
